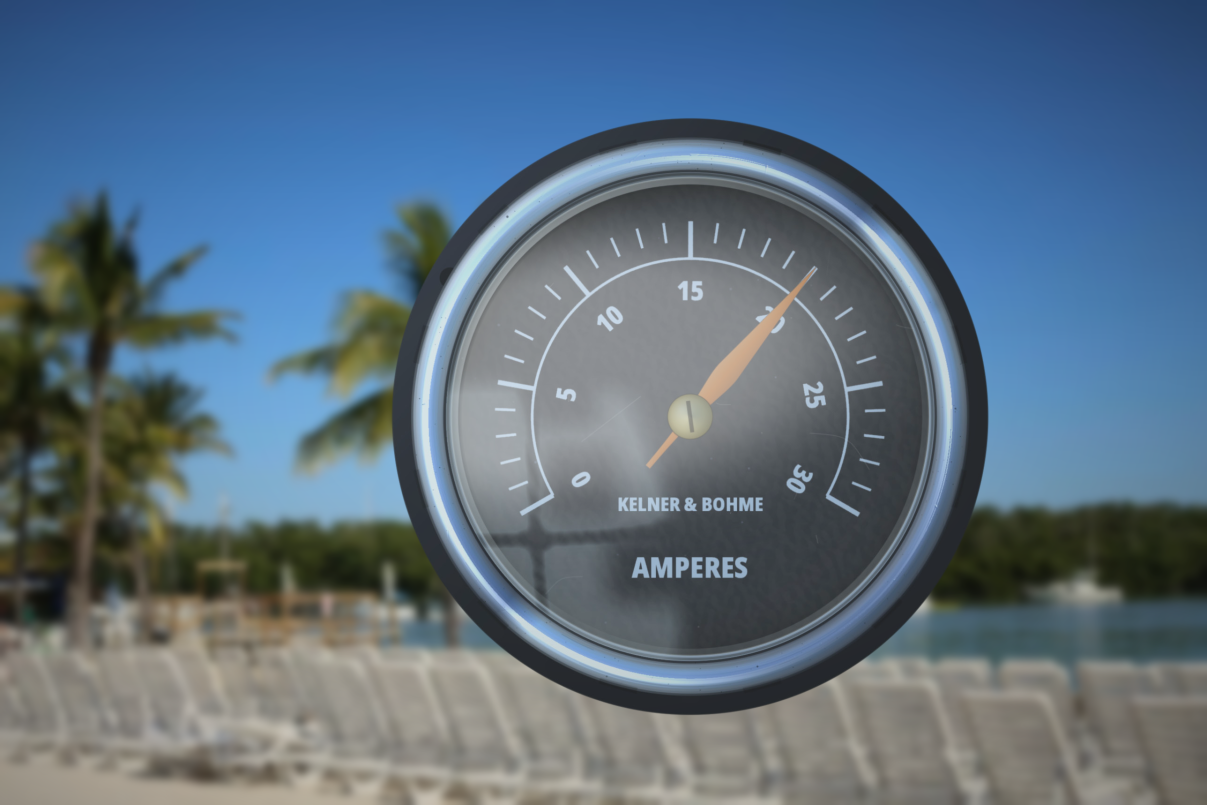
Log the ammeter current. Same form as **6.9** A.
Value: **20** A
